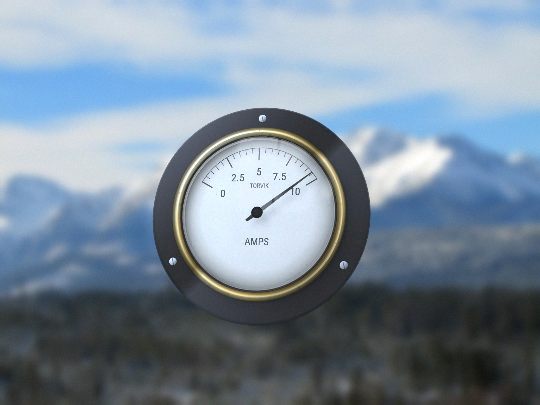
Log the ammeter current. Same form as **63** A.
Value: **9.5** A
